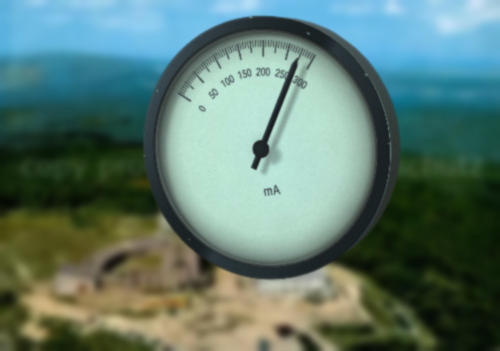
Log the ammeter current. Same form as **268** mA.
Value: **275** mA
